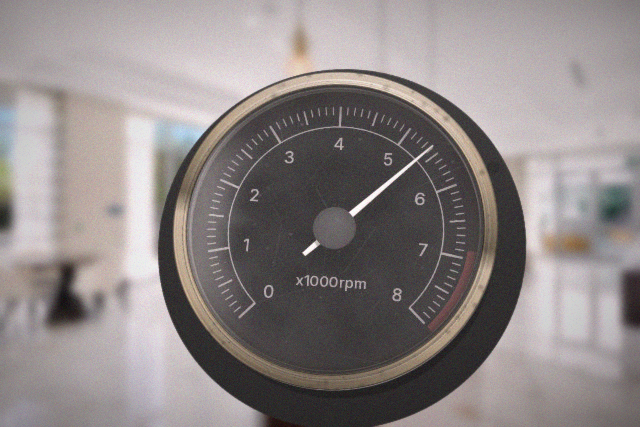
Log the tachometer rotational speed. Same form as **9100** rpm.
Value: **5400** rpm
